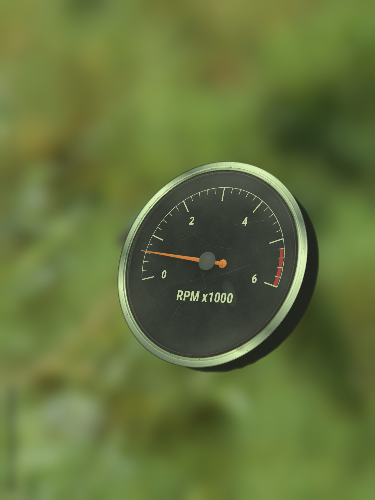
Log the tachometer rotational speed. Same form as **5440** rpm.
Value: **600** rpm
